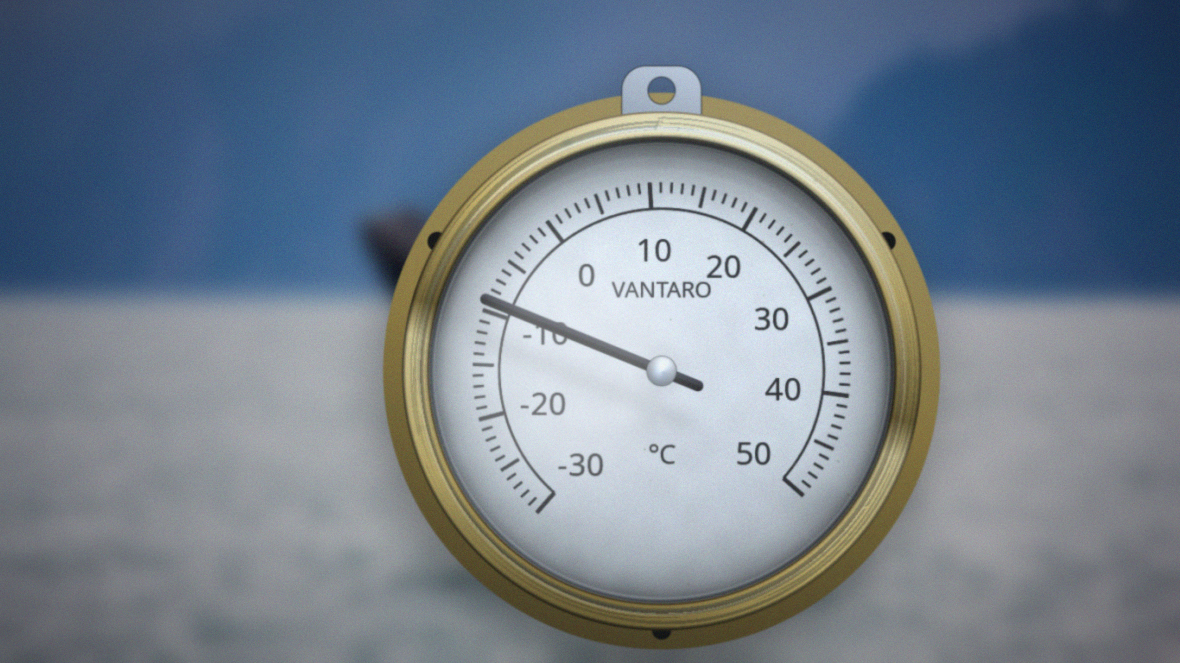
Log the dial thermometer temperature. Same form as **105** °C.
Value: **-9** °C
